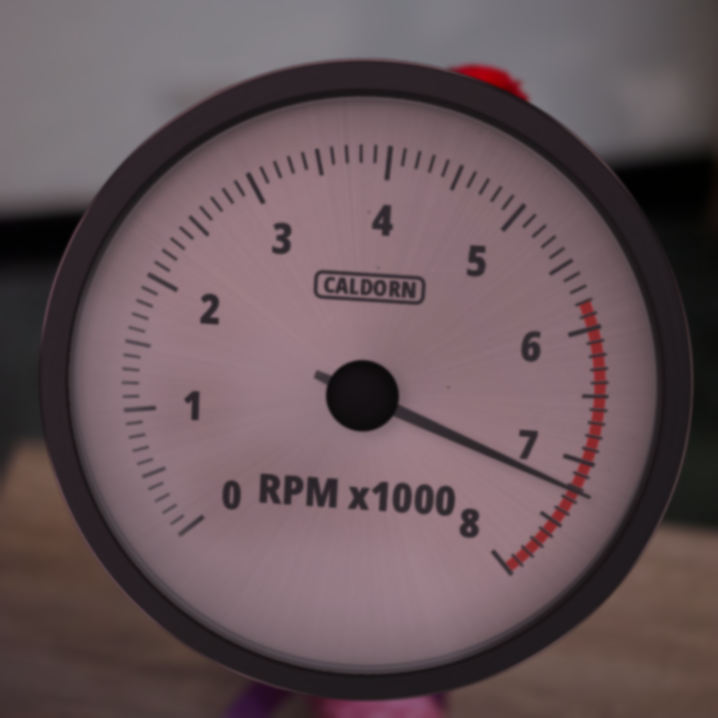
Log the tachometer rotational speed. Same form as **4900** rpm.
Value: **7200** rpm
